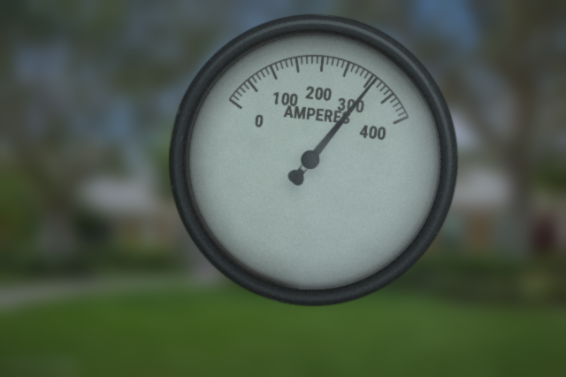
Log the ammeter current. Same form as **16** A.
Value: **310** A
